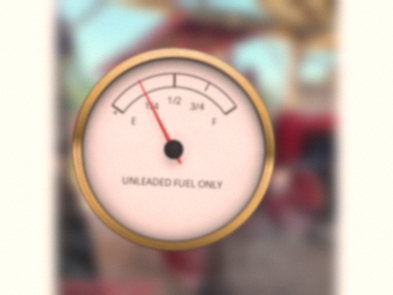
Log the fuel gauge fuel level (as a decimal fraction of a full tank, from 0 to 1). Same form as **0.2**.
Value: **0.25**
